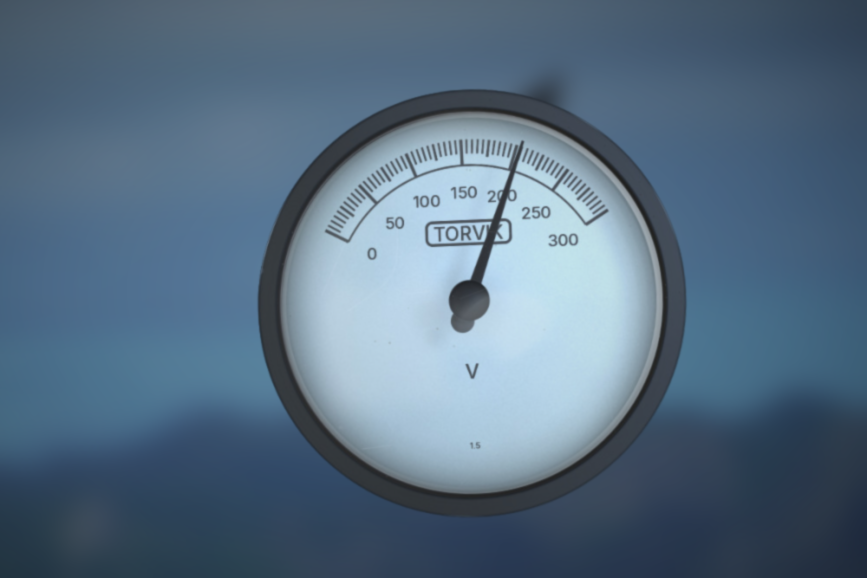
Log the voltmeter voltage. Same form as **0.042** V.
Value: **205** V
